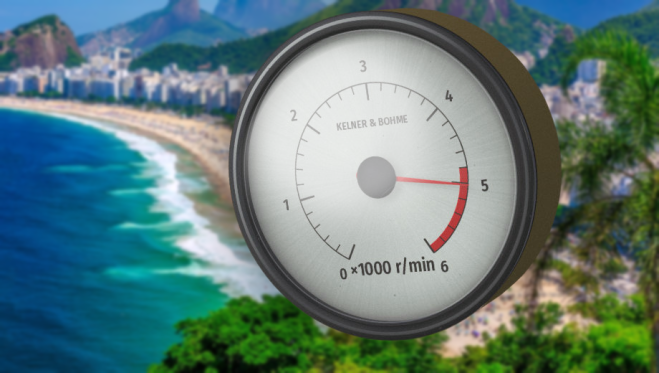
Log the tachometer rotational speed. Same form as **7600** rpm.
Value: **5000** rpm
